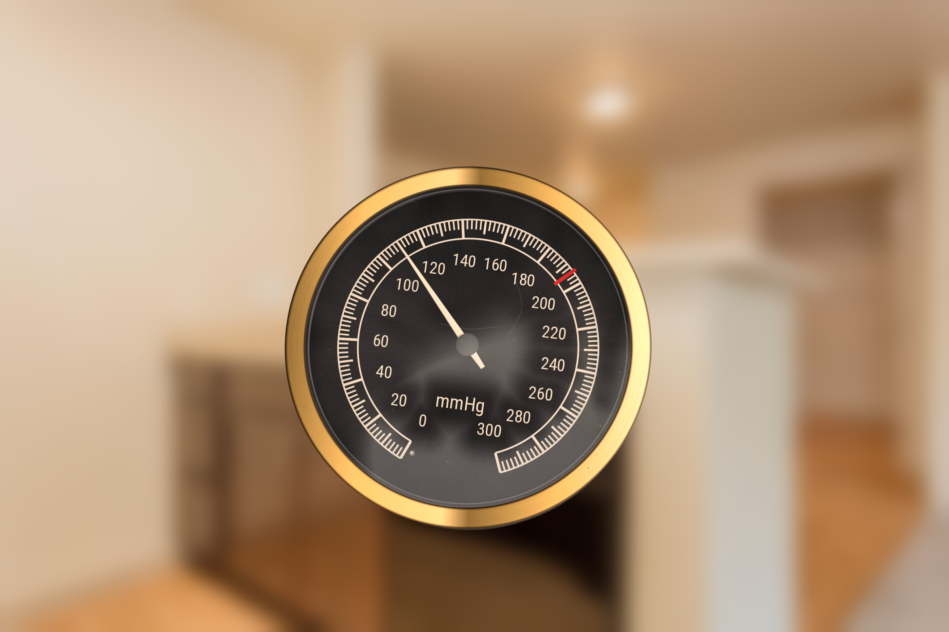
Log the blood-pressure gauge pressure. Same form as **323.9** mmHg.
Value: **110** mmHg
